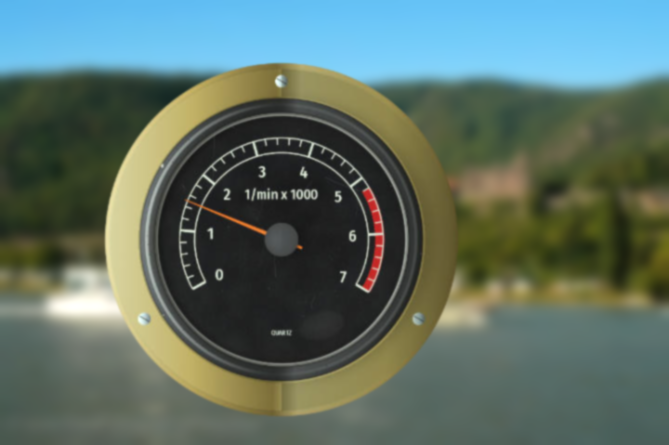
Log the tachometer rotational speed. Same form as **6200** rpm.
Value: **1500** rpm
